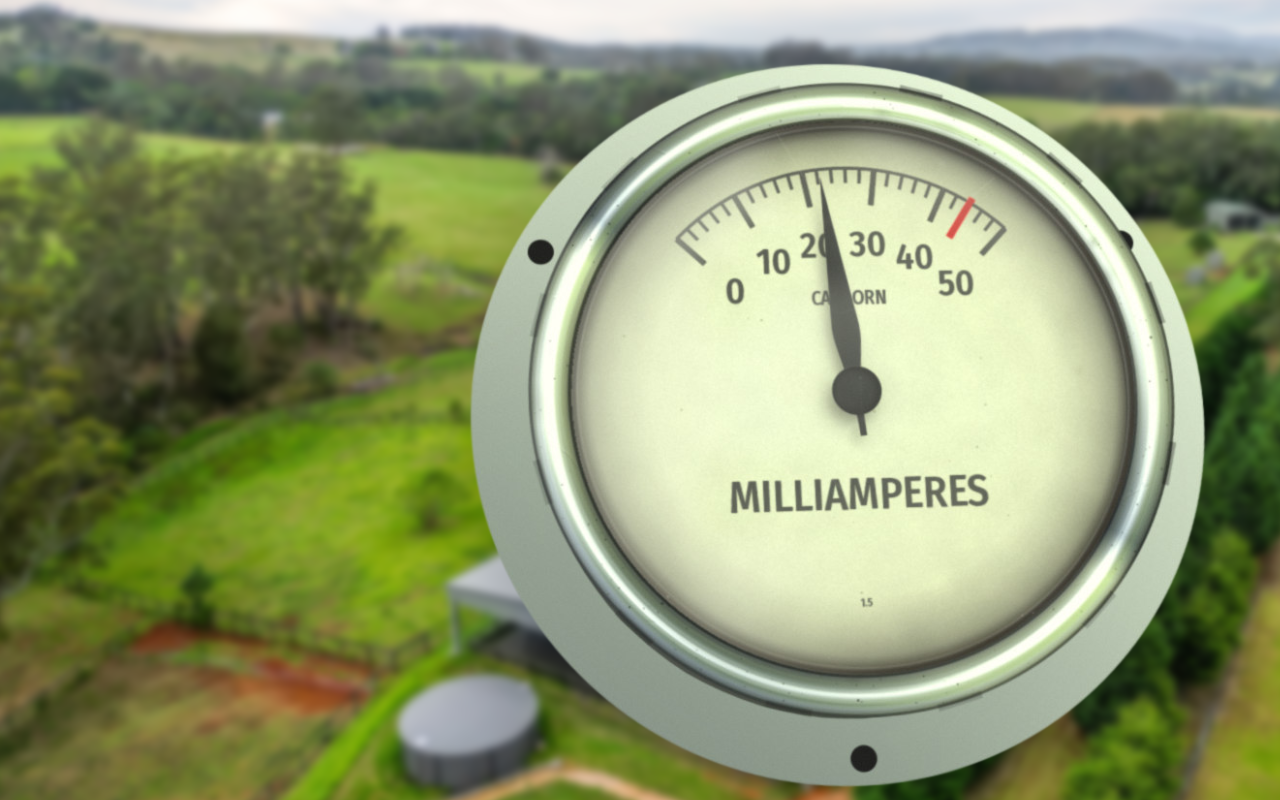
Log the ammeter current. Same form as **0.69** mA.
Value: **22** mA
